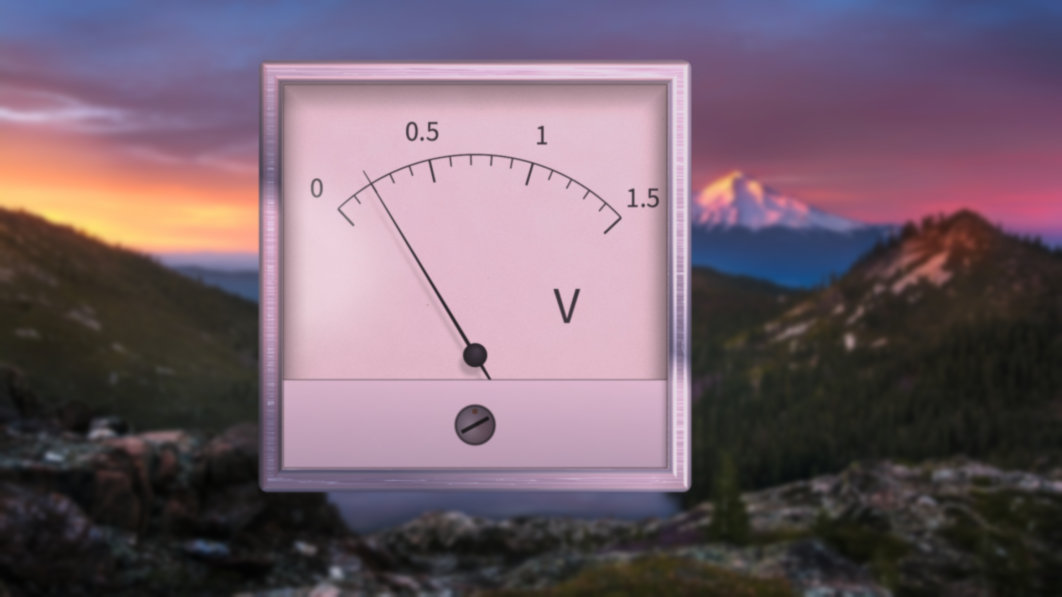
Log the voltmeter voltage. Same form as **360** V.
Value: **0.2** V
